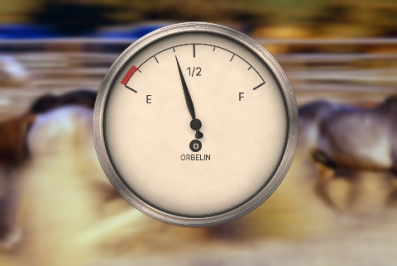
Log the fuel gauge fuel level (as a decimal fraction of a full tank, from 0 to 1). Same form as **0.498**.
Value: **0.375**
